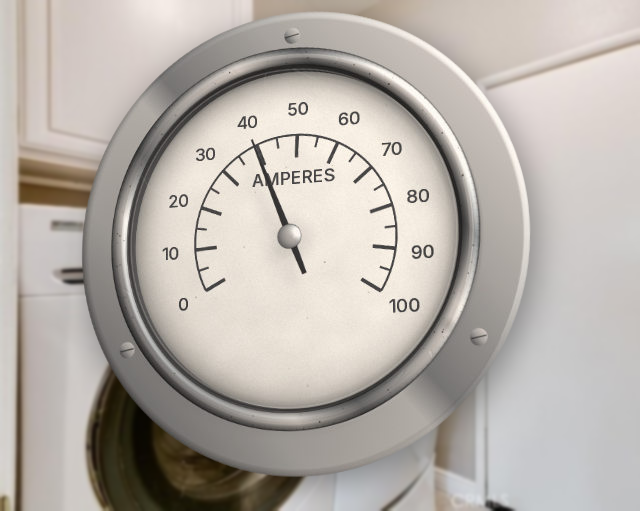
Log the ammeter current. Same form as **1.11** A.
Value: **40** A
